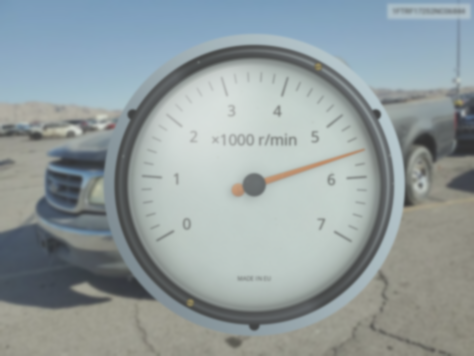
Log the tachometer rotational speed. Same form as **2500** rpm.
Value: **5600** rpm
